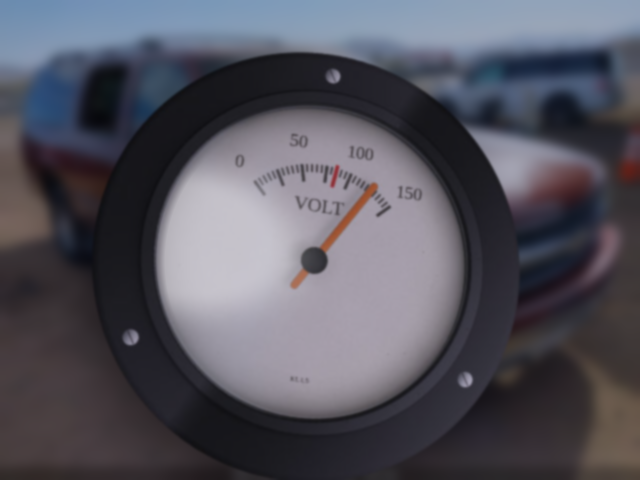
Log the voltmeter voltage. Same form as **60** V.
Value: **125** V
